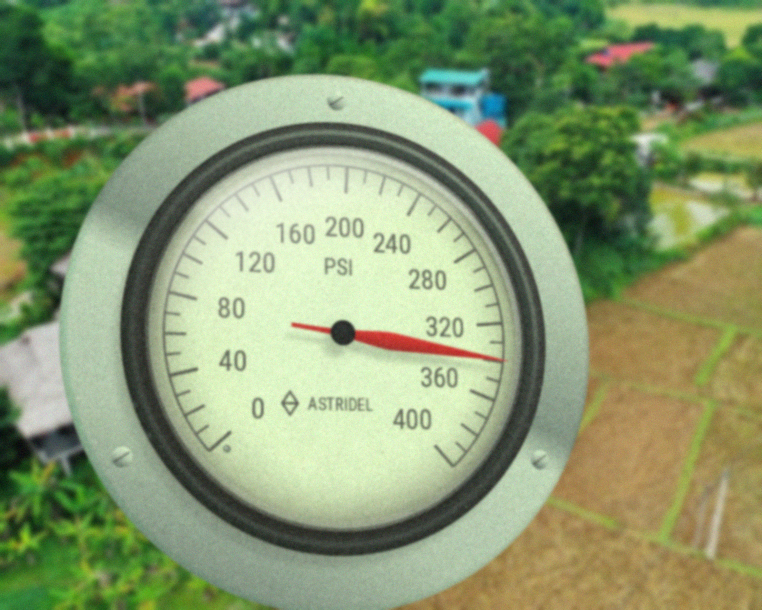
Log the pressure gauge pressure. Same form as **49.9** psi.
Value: **340** psi
